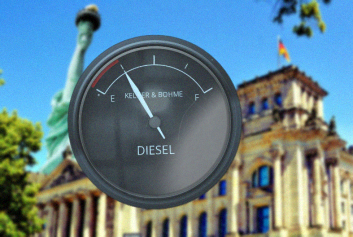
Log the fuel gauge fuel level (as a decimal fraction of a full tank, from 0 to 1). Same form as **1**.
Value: **0.25**
